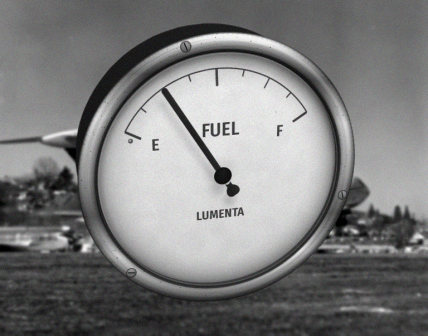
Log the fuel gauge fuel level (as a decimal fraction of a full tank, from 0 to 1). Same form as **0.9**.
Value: **0.25**
